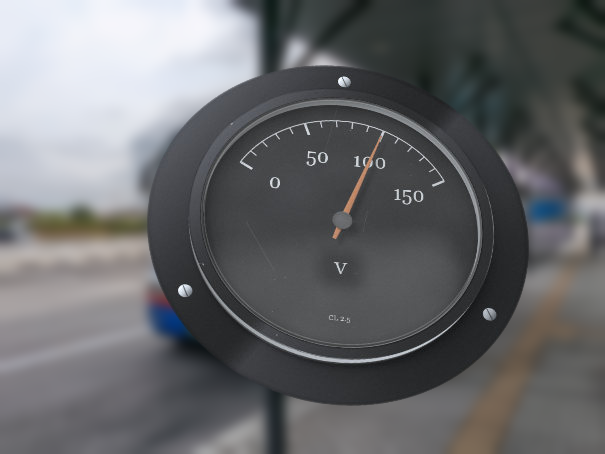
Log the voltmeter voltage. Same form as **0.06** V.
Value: **100** V
